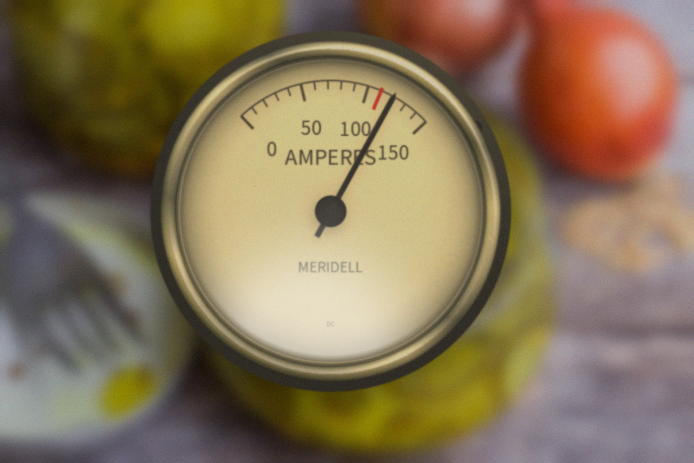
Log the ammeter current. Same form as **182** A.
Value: **120** A
